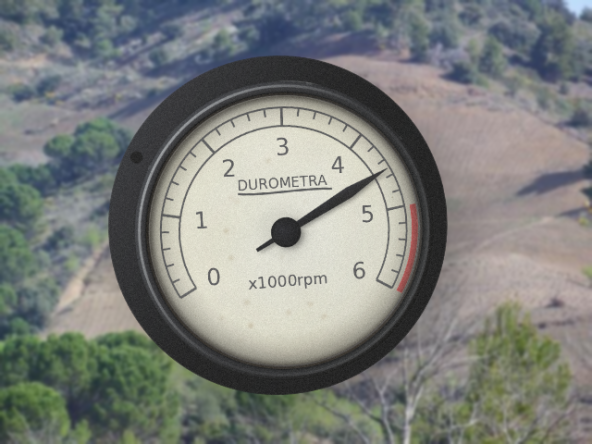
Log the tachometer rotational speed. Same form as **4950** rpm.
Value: **4500** rpm
